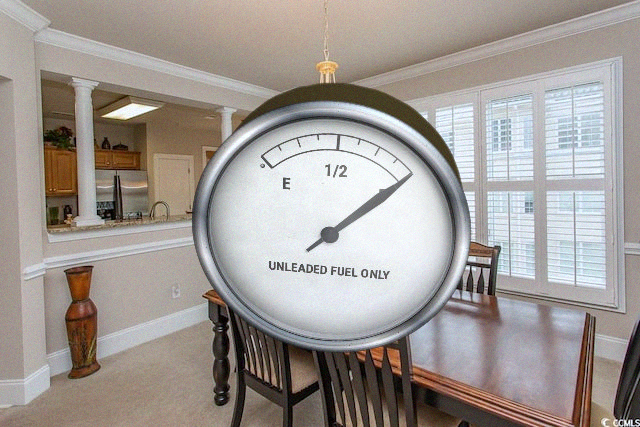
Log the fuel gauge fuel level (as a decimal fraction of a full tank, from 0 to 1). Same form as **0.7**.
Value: **1**
